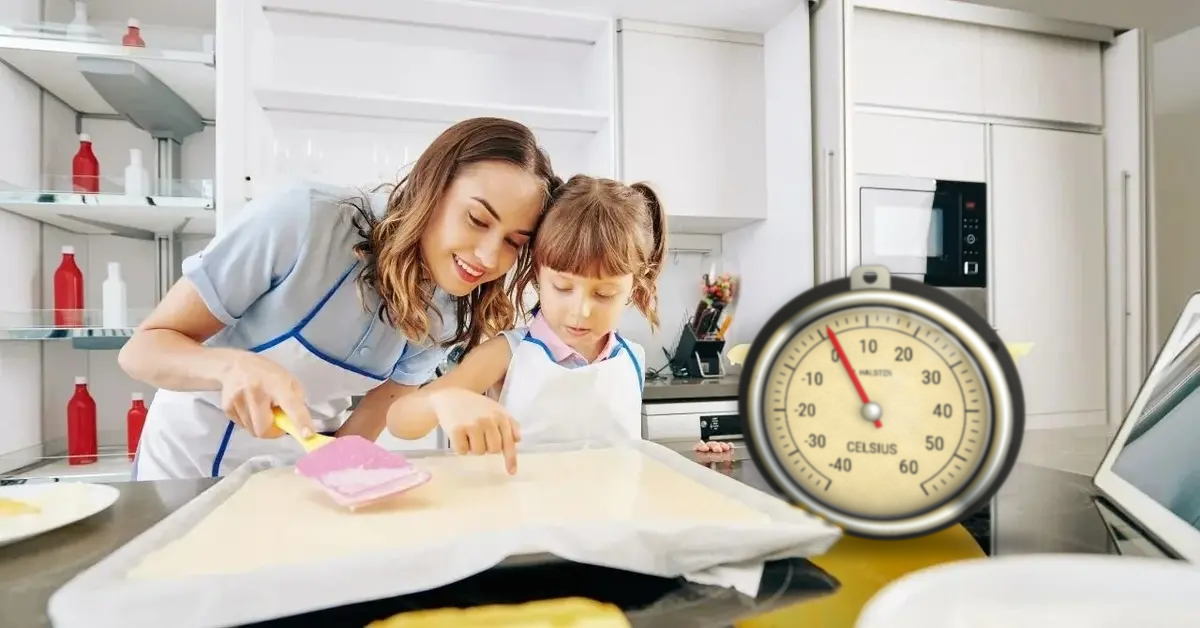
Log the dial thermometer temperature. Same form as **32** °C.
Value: **2** °C
